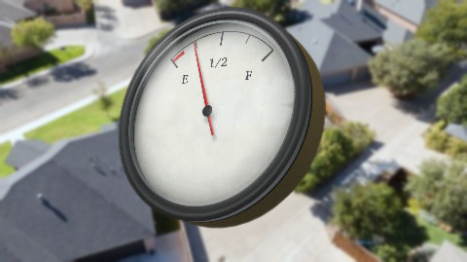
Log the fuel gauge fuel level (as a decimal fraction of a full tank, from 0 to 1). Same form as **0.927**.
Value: **0.25**
